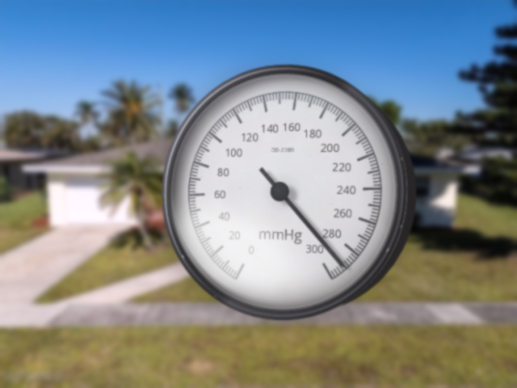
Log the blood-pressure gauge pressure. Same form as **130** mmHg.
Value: **290** mmHg
